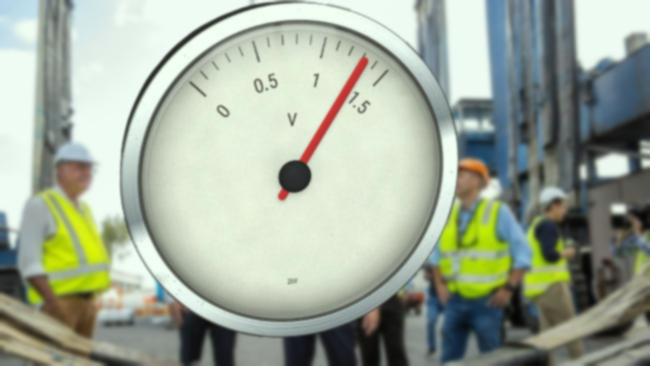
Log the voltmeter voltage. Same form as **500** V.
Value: **1.3** V
